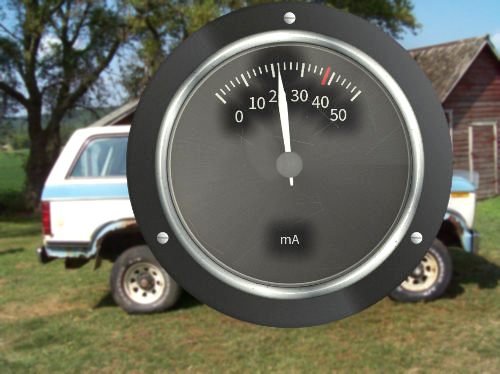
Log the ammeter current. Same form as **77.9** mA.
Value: **22** mA
